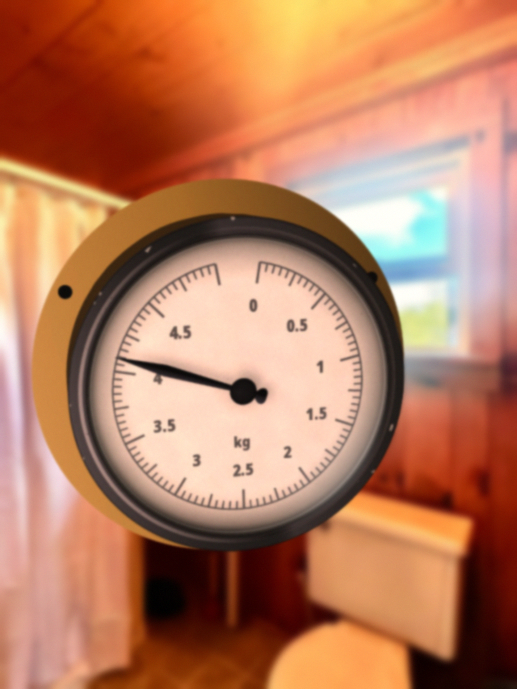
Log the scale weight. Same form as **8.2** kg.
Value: **4.1** kg
